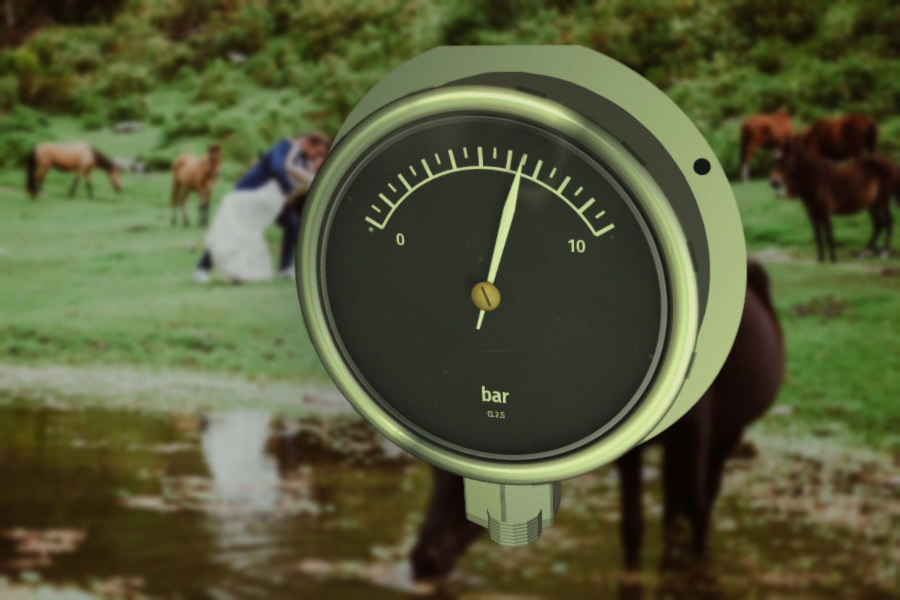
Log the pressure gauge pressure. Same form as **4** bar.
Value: **6.5** bar
